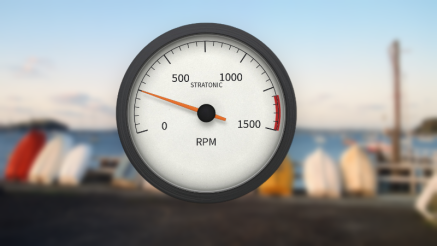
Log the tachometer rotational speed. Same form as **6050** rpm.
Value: **250** rpm
